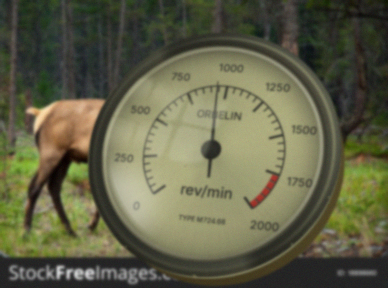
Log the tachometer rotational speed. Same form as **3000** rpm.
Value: **950** rpm
